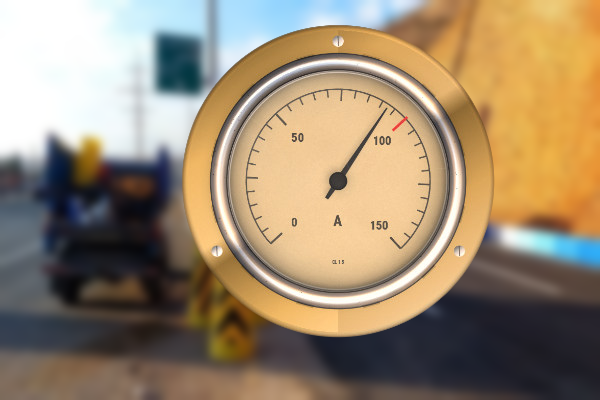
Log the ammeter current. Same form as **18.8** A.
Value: **92.5** A
